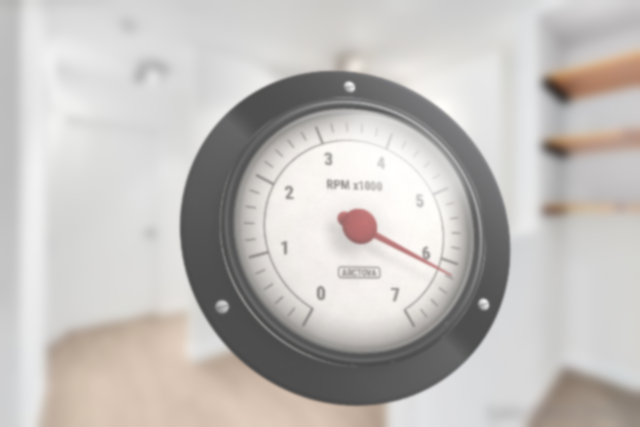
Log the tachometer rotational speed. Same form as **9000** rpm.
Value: **6200** rpm
